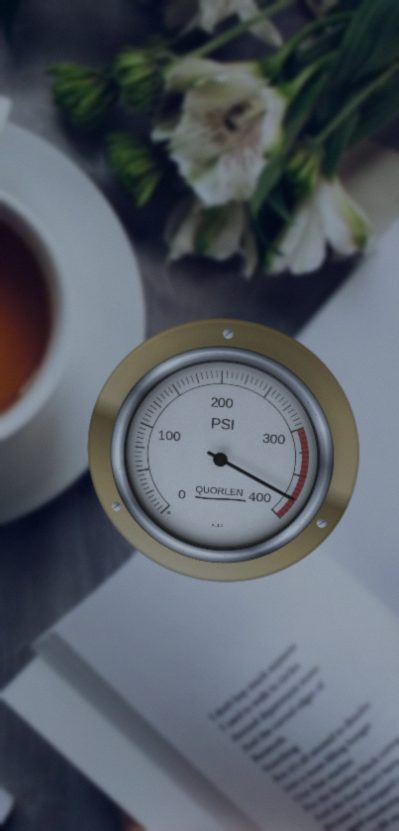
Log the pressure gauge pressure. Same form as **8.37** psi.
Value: **375** psi
